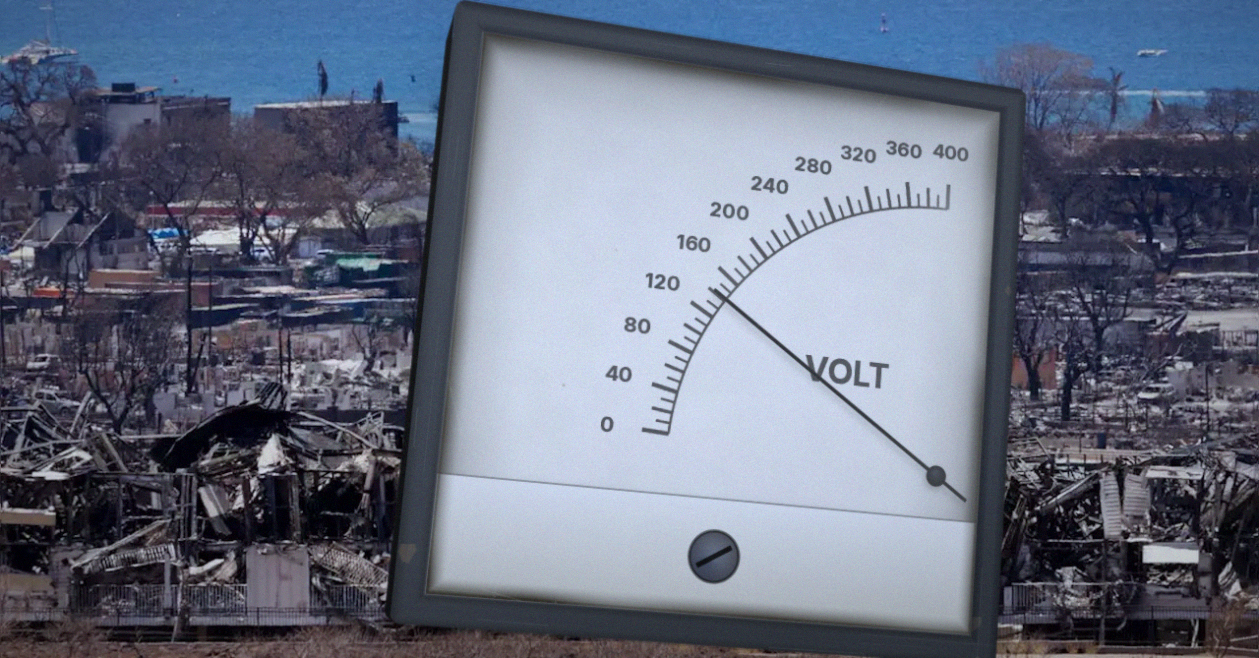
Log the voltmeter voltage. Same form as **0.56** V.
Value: **140** V
